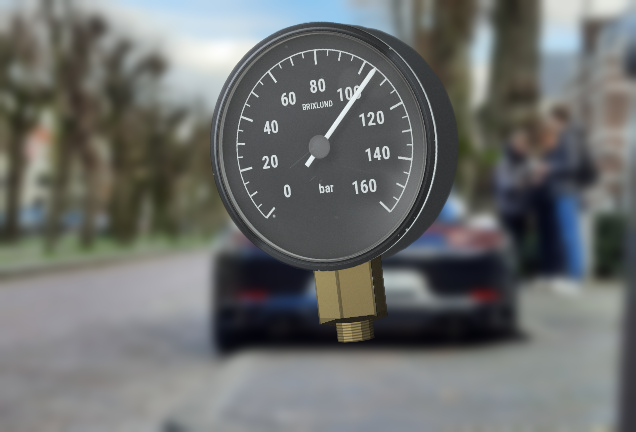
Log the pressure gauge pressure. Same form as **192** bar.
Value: **105** bar
